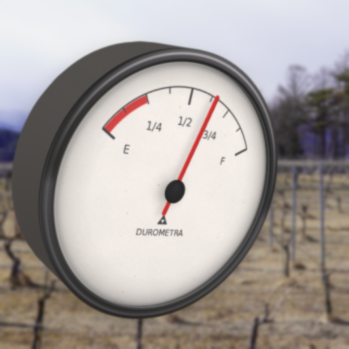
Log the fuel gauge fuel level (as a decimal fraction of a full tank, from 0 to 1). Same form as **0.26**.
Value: **0.625**
